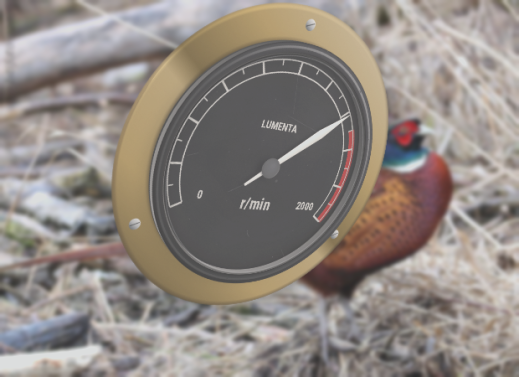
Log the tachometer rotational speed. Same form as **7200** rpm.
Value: **1400** rpm
